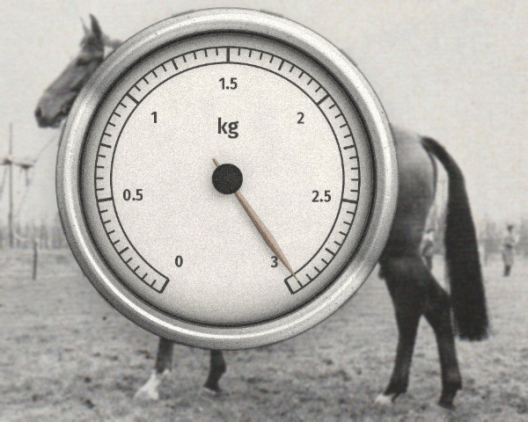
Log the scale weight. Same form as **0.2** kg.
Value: **2.95** kg
